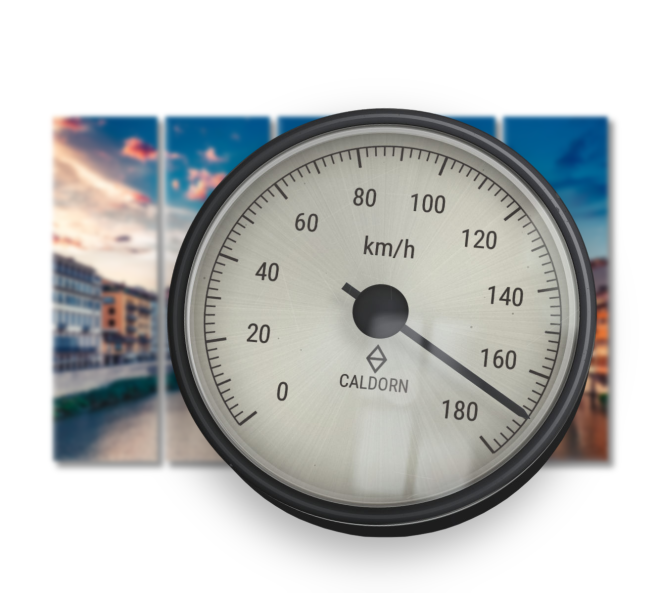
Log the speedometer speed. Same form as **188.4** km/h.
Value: **170** km/h
